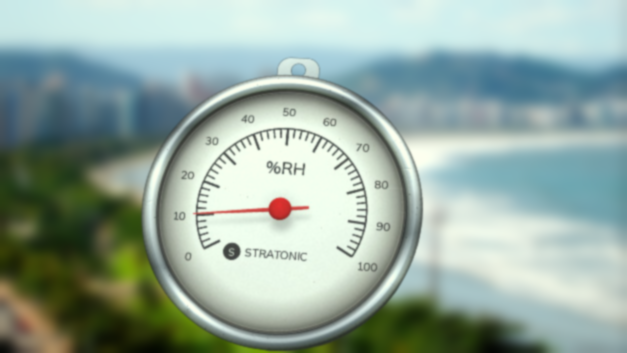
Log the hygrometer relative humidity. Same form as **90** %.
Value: **10** %
